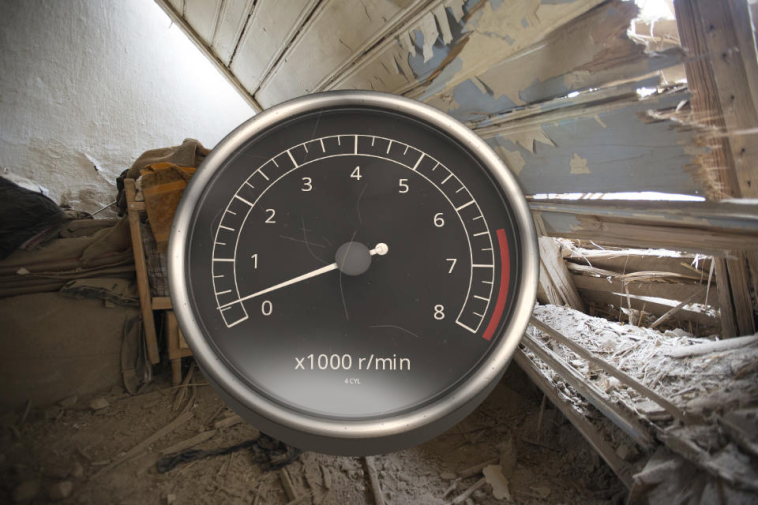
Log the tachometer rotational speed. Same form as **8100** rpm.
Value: **250** rpm
